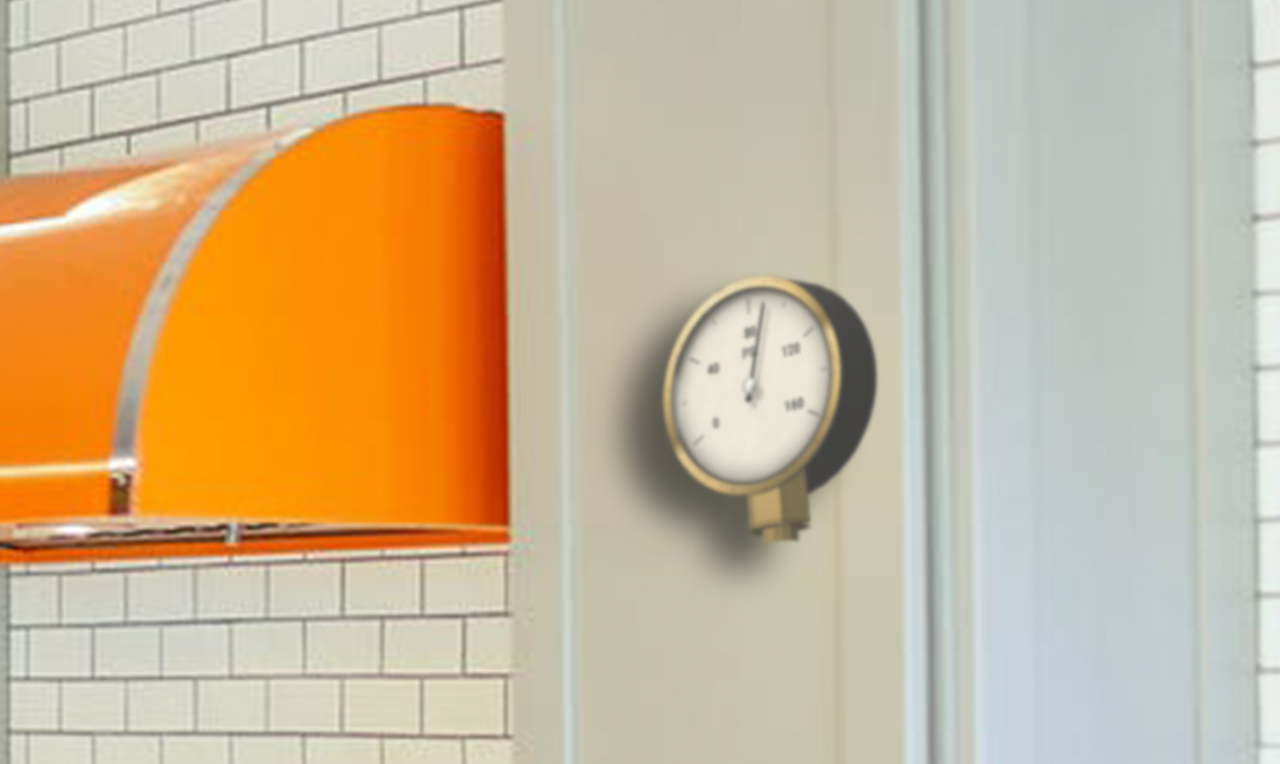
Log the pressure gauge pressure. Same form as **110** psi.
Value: **90** psi
